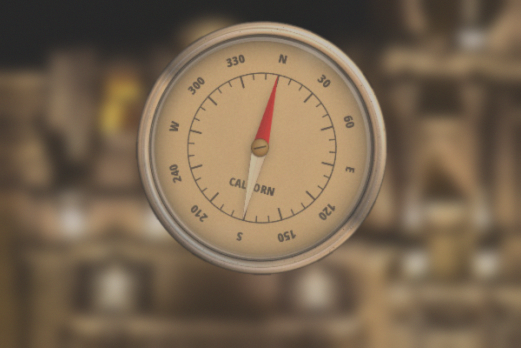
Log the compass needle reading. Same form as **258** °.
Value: **0** °
